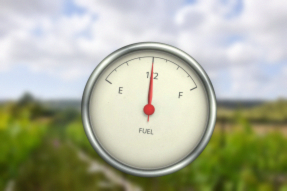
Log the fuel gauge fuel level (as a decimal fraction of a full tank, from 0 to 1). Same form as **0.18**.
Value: **0.5**
